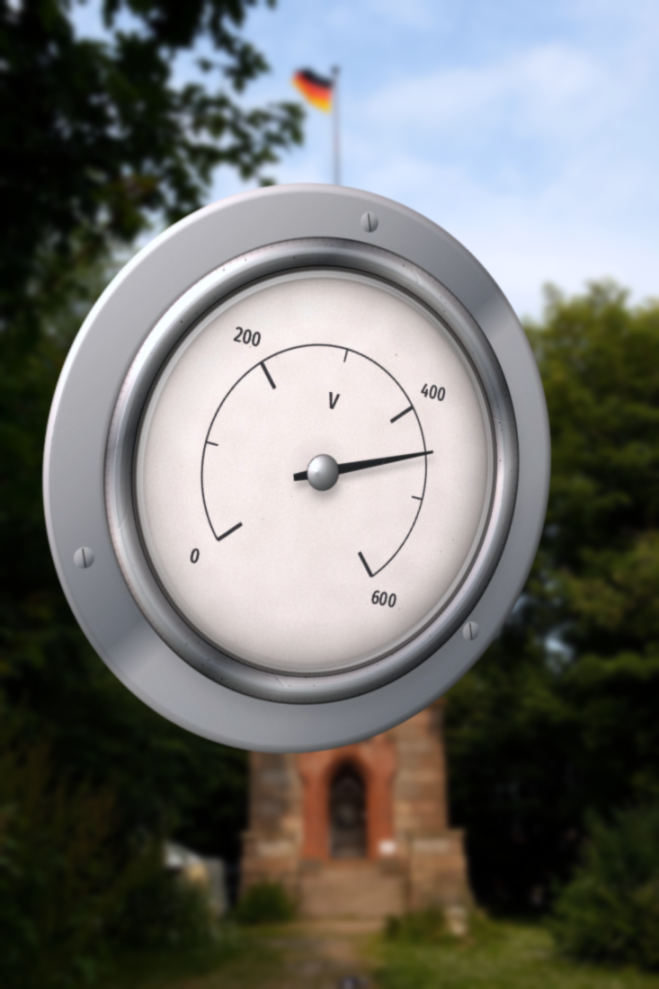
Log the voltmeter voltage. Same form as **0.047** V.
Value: **450** V
